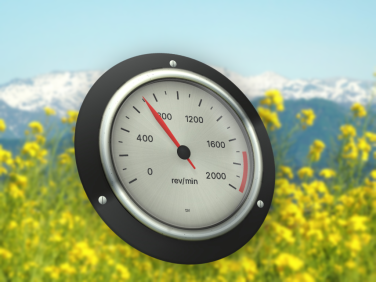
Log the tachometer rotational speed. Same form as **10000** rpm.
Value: **700** rpm
